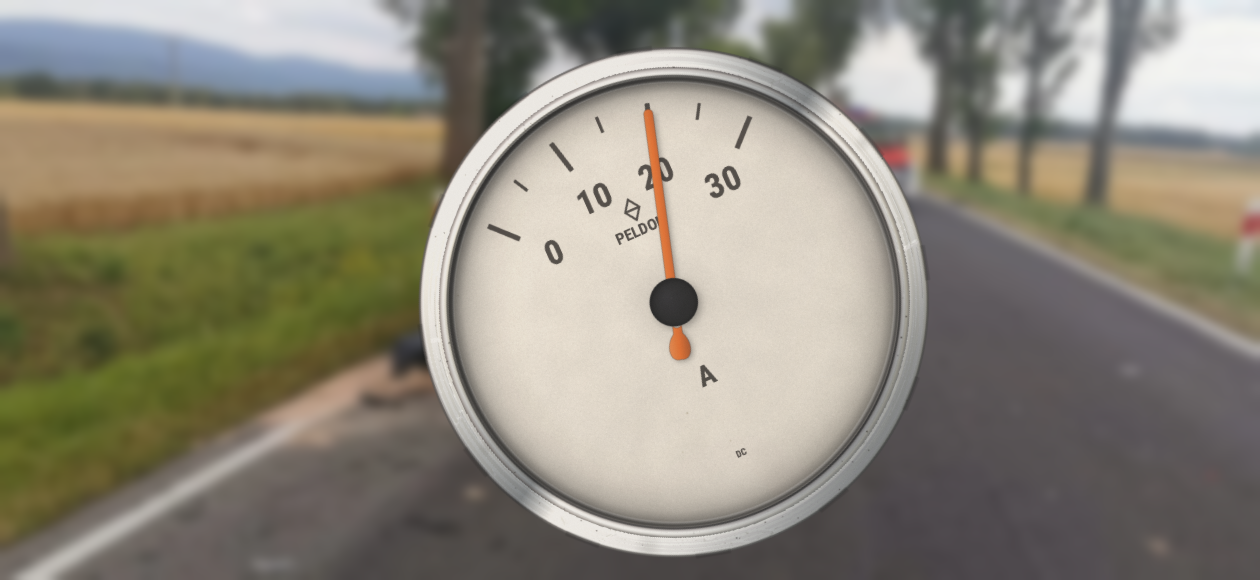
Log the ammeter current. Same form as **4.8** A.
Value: **20** A
